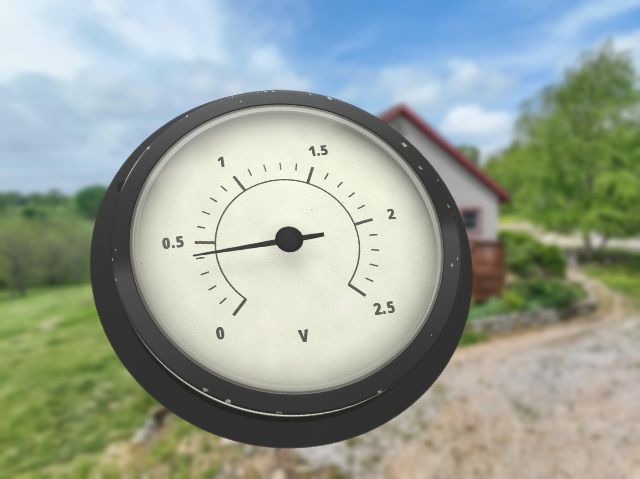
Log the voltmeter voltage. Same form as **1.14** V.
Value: **0.4** V
